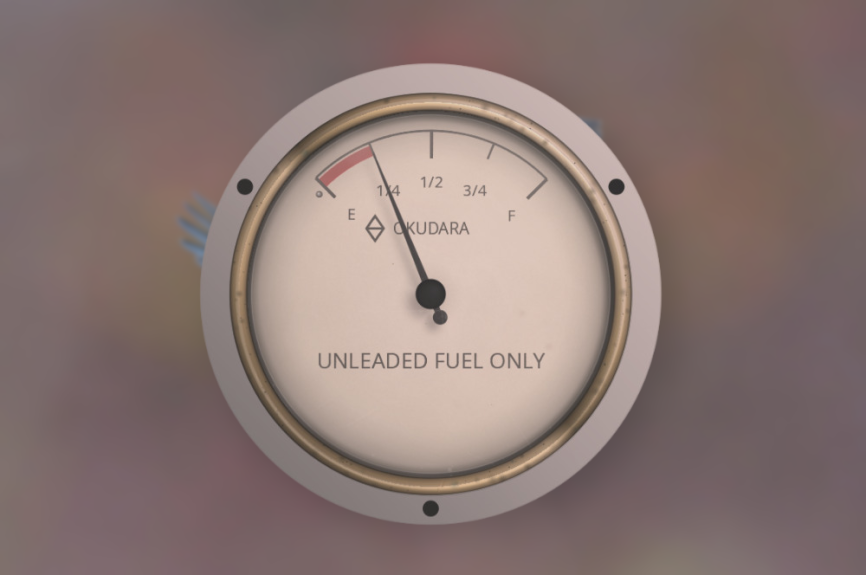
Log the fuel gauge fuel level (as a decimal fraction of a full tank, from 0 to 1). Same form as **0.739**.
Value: **0.25**
